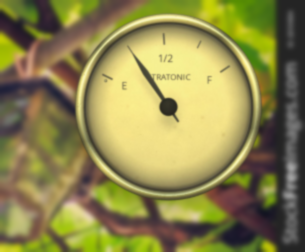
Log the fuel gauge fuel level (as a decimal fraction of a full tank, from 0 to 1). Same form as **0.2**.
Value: **0.25**
